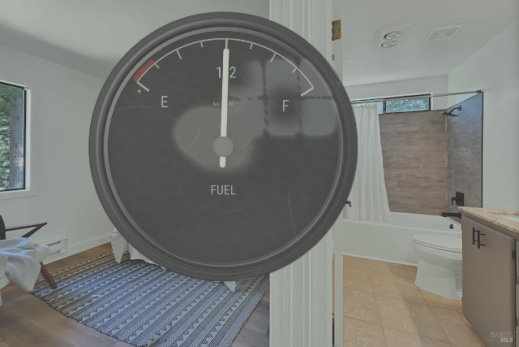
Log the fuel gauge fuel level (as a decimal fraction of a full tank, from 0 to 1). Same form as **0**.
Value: **0.5**
